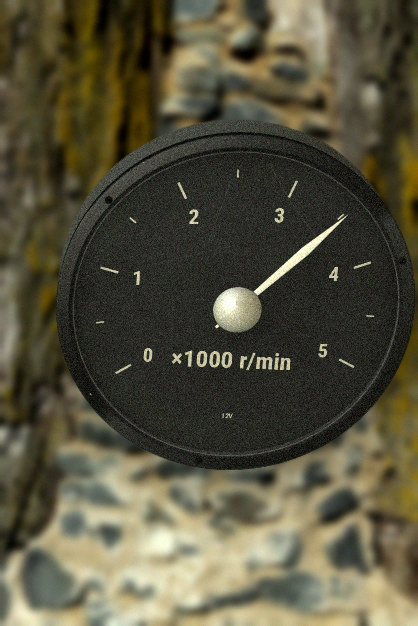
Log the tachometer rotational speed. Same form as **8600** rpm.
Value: **3500** rpm
